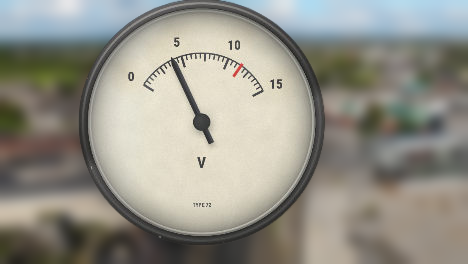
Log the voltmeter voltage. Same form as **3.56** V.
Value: **4** V
